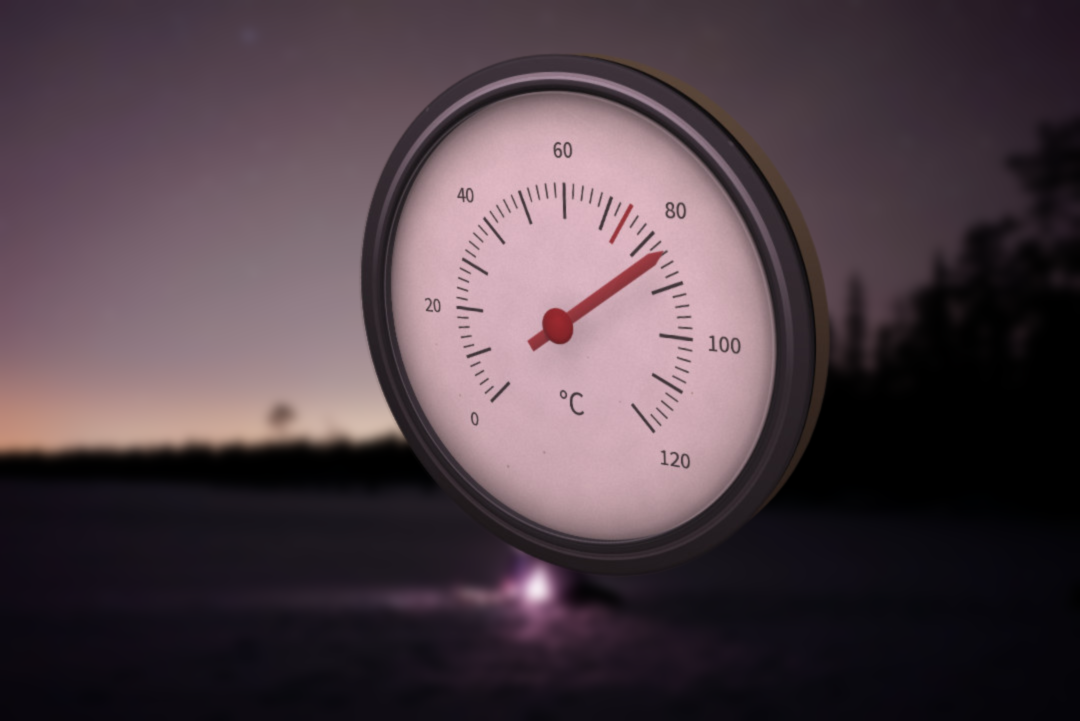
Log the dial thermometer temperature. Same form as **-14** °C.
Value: **84** °C
